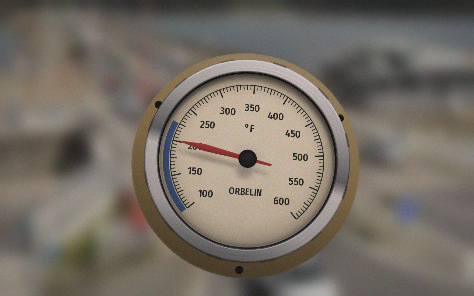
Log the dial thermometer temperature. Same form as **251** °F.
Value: **200** °F
